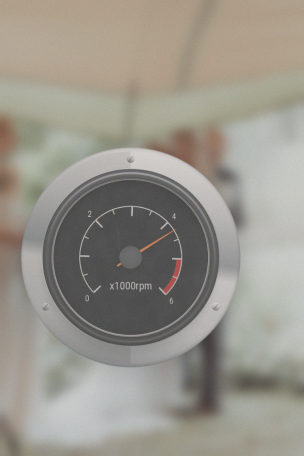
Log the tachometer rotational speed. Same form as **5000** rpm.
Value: **4250** rpm
